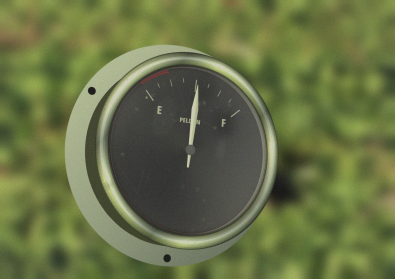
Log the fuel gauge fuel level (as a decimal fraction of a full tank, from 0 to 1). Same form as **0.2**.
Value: **0.5**
